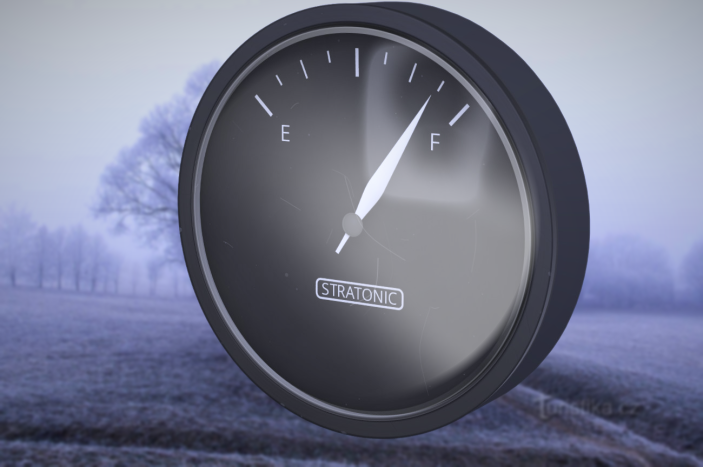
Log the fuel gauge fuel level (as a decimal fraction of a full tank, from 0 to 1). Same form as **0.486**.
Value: **0.875**
